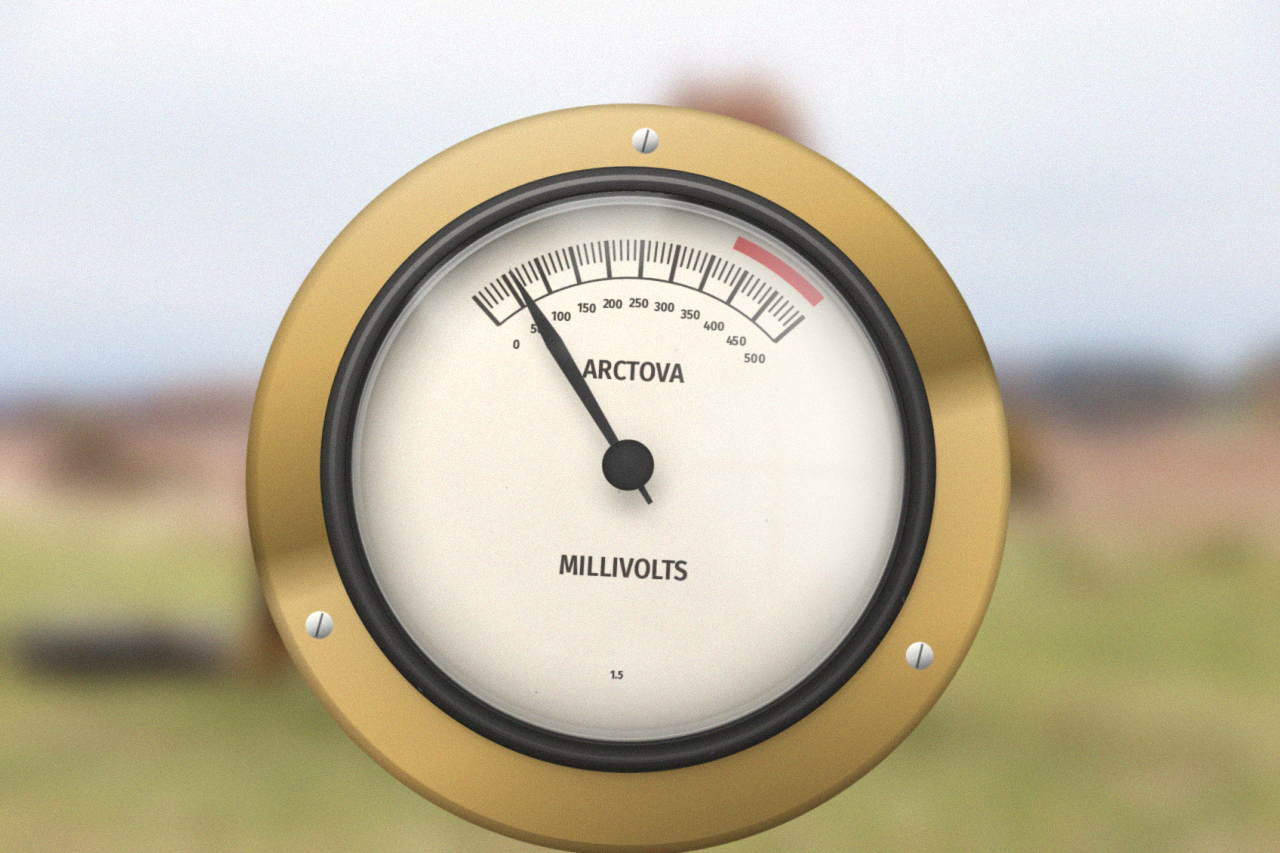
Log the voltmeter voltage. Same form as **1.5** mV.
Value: **60** mV
